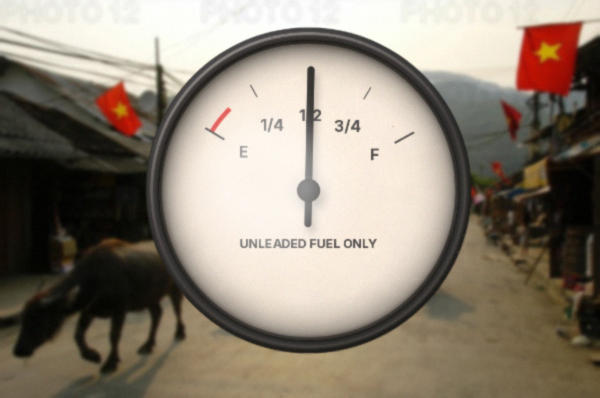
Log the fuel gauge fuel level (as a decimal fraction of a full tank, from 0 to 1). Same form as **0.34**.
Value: **0.5**
